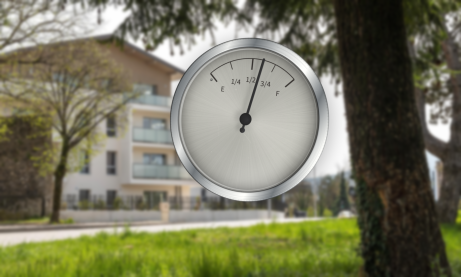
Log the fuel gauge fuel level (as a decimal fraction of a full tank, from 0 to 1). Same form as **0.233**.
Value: **0.625**
